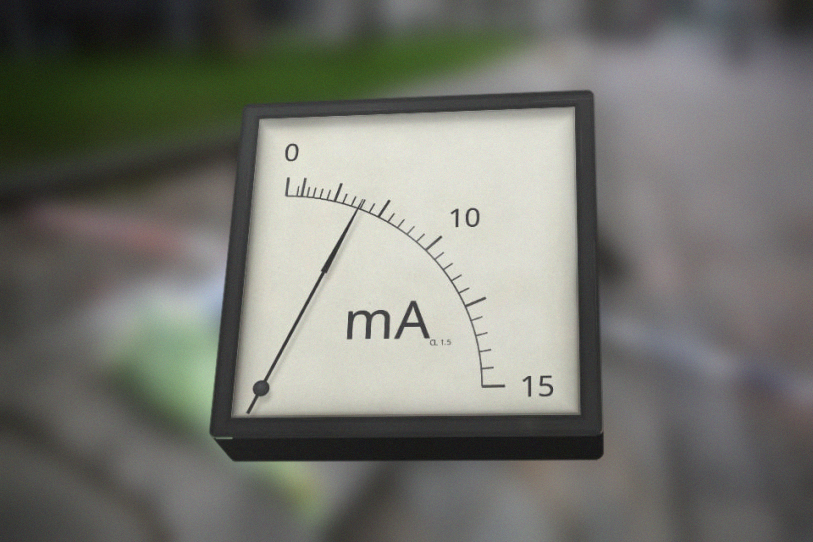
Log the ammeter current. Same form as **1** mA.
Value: **6.5** mA
